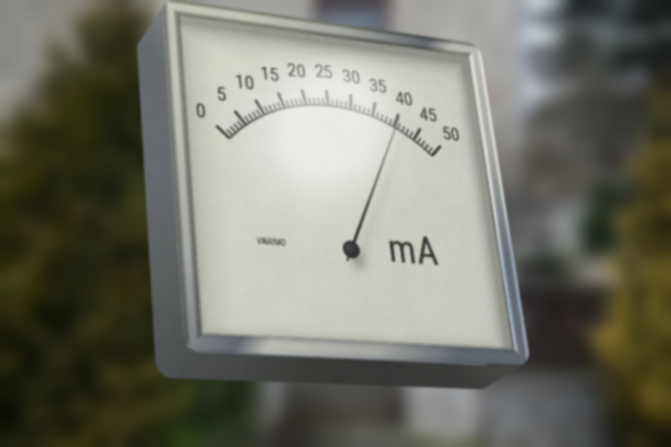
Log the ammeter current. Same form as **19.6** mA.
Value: **40** mA
